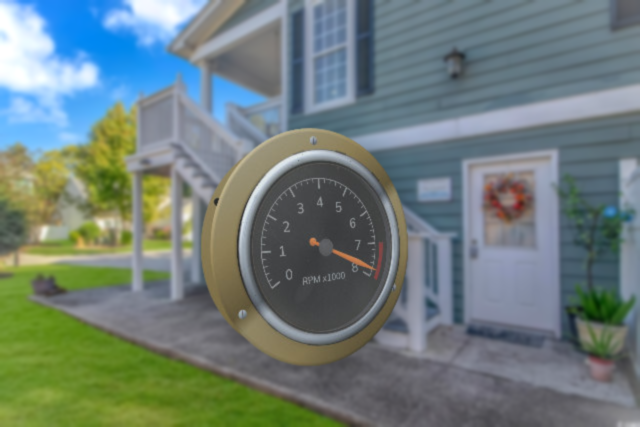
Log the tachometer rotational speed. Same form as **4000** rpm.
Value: **7800** rpm
